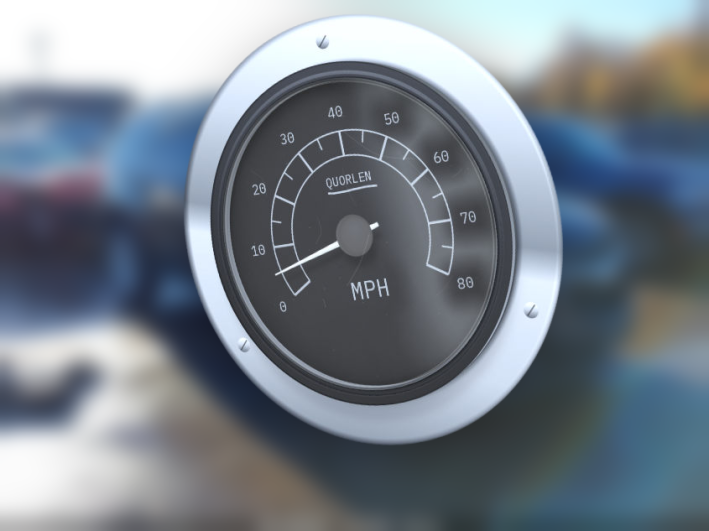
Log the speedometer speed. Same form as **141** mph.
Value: **5** mph
